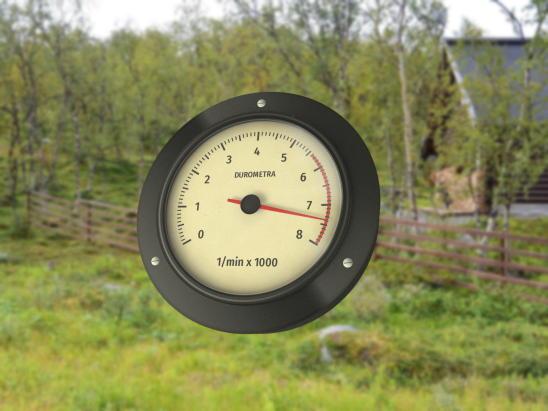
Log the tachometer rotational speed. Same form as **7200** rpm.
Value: **7400** rpm
